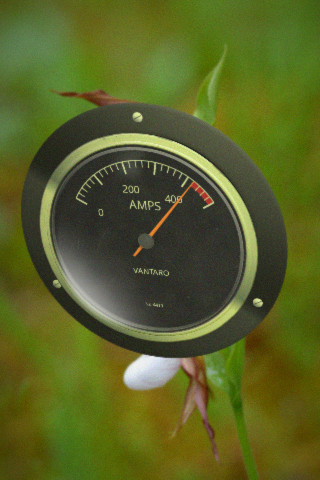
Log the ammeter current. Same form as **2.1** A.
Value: **420** A
